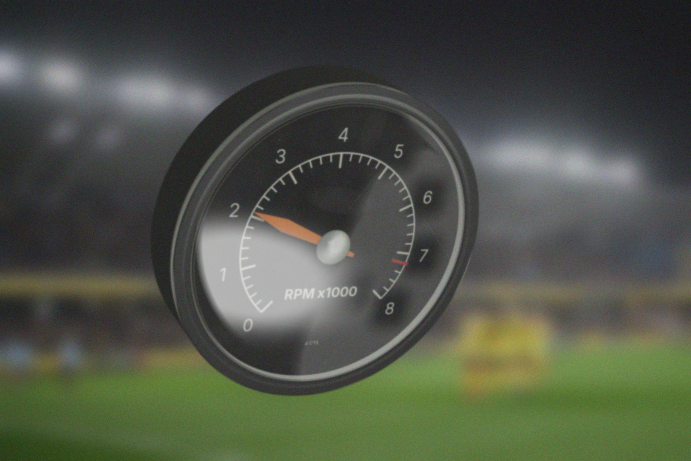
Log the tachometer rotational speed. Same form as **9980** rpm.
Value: **2100** rpm
